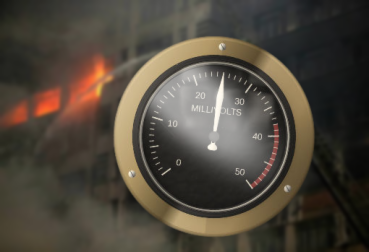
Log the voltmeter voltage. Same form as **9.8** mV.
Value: **25** mV
